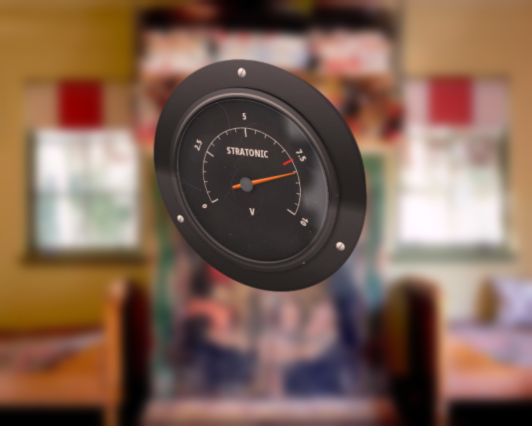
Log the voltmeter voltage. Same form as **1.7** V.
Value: **8** V
